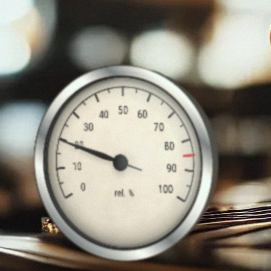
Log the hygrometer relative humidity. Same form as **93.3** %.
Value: **20** %
